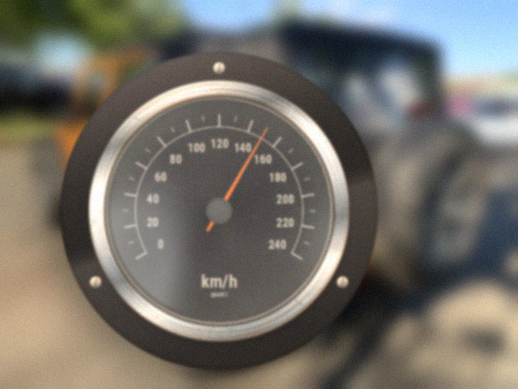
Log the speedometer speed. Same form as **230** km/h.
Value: **150** km/h
